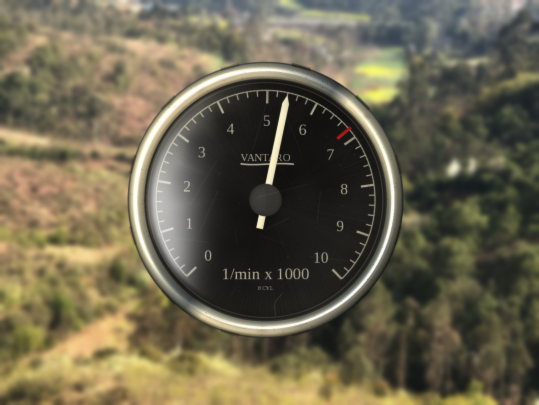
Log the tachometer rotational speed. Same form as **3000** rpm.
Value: **5400** rpm
